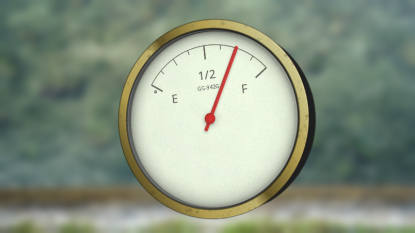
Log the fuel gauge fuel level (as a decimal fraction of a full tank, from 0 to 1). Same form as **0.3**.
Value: **0.75**
